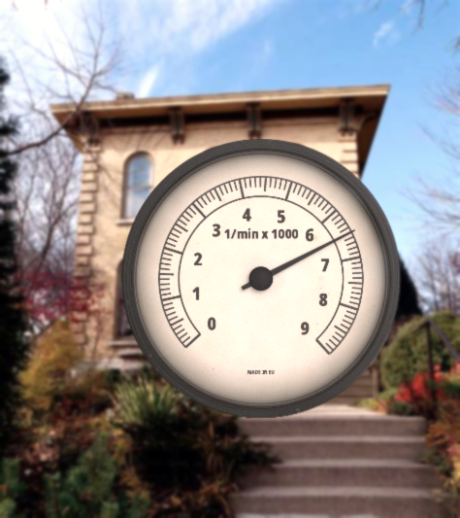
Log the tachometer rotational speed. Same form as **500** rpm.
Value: **6500** rpm
